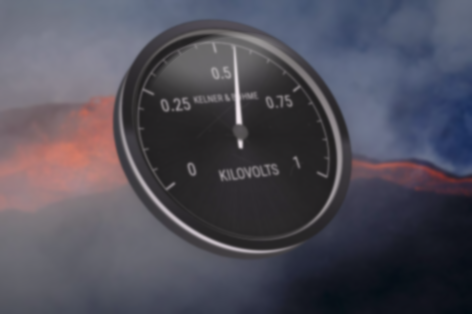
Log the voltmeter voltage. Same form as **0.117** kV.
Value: **0.55** kV
